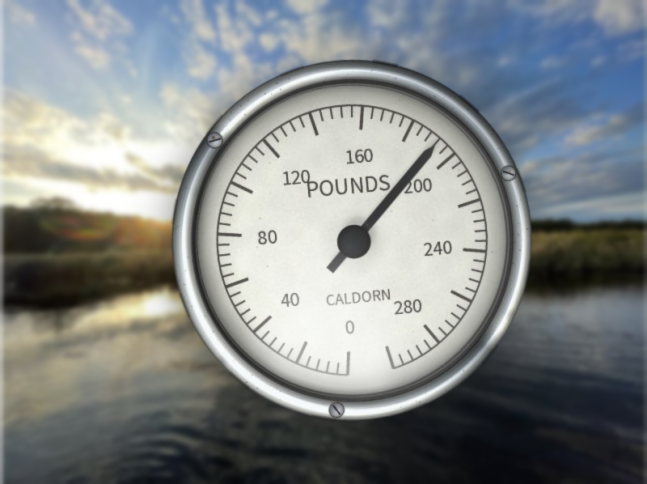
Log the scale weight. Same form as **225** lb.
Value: **192** lb
